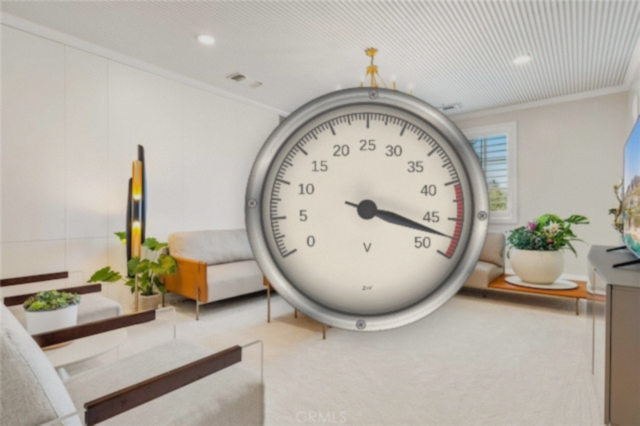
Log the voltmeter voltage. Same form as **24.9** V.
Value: **47.5** V
